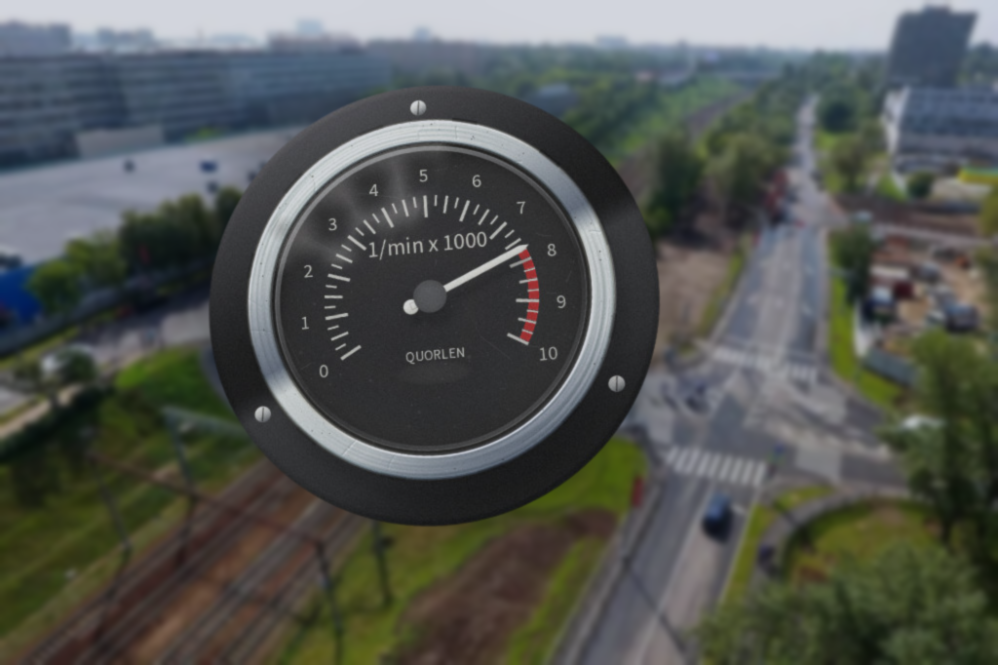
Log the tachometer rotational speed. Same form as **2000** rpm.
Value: **7750** rpm
